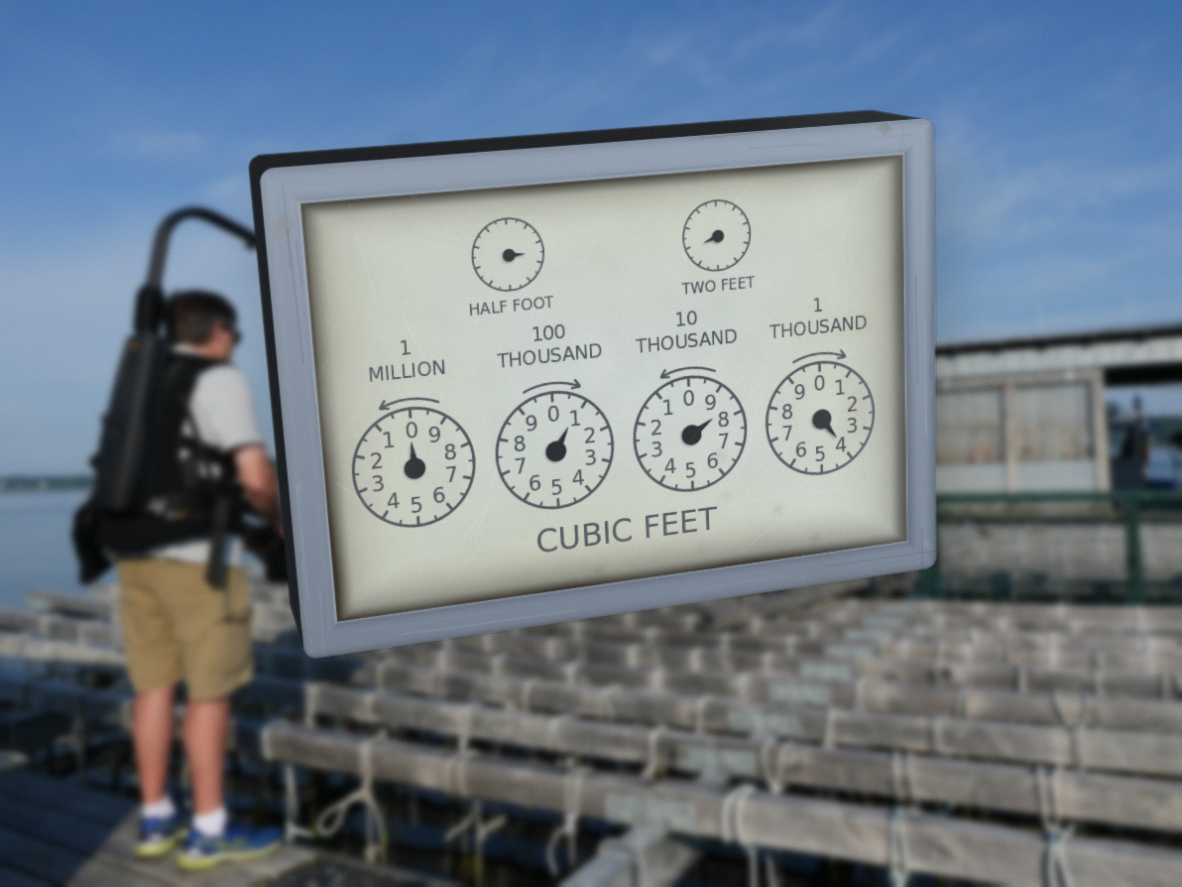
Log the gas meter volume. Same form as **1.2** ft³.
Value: **8400** ft³
